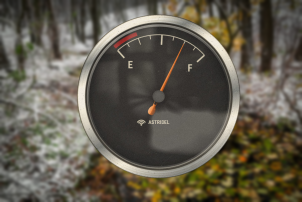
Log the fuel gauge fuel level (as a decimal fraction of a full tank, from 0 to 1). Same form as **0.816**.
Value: **0.75**
